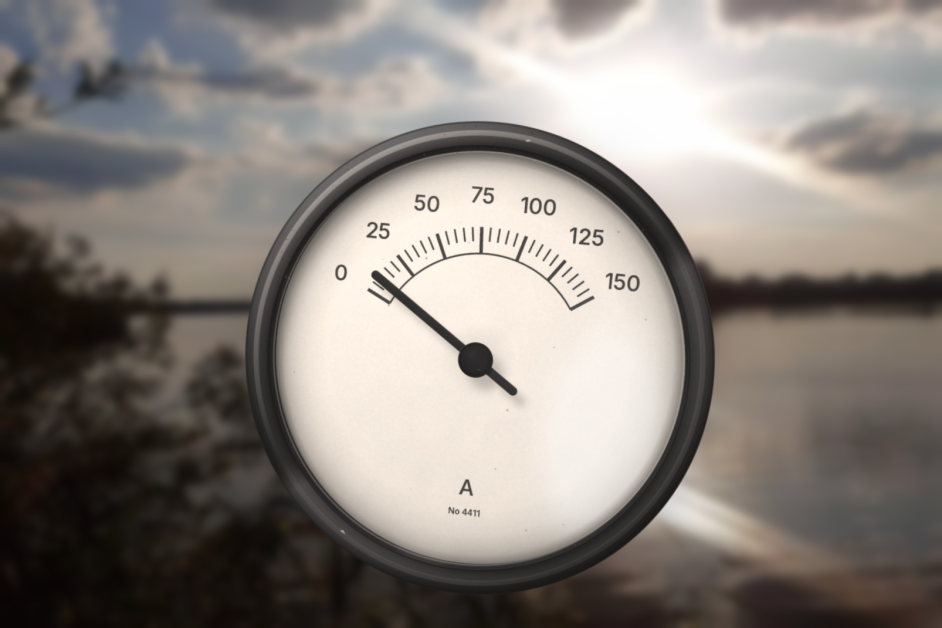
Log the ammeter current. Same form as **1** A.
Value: **10** A
